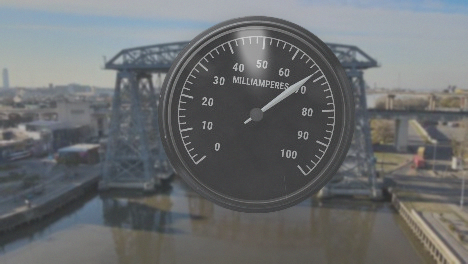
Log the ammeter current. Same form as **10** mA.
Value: **68** mA
